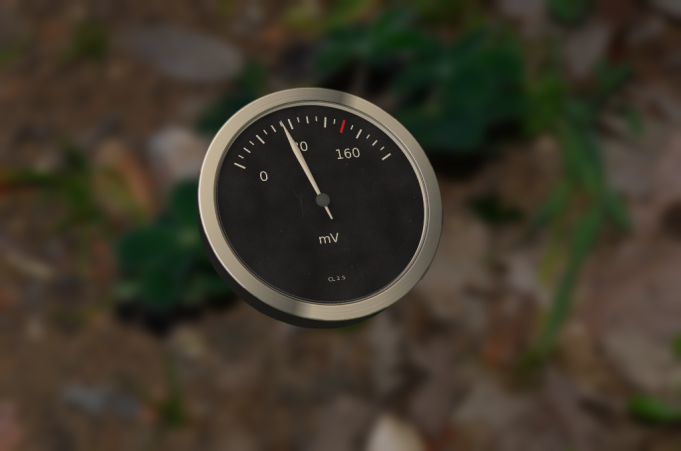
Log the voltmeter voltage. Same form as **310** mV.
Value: **70** mV
